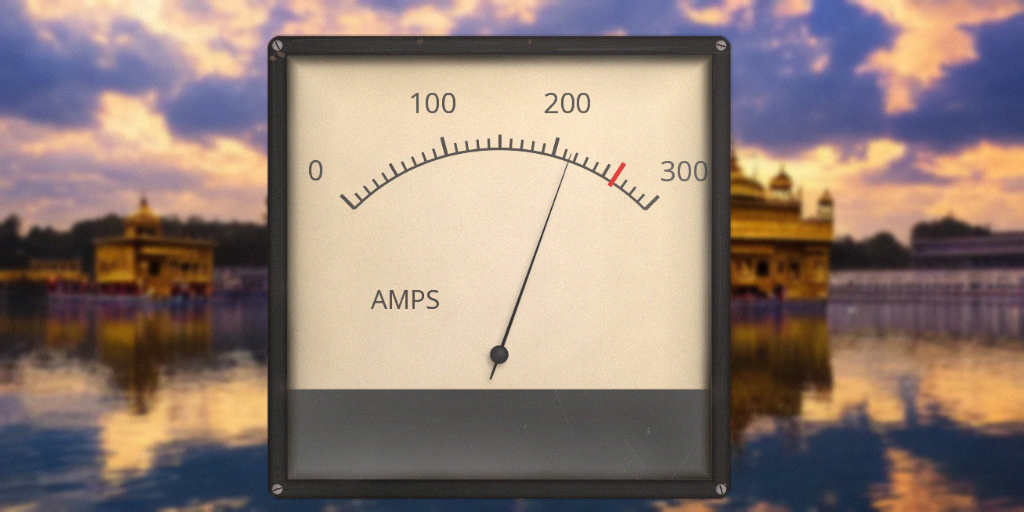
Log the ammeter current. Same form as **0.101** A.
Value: **215** A
